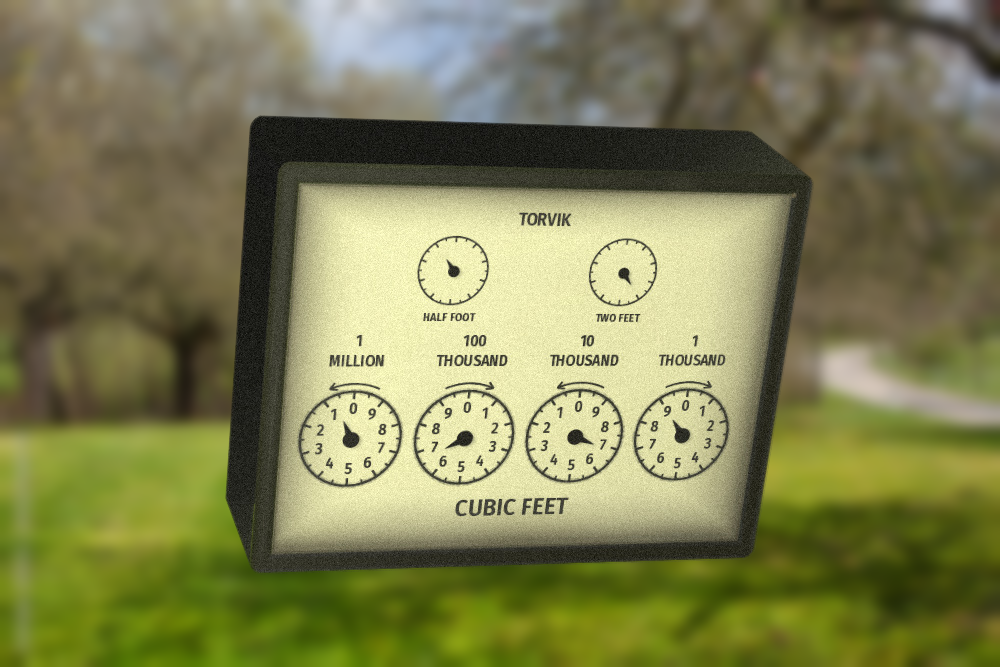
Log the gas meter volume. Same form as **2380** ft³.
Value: **66900** ft³
